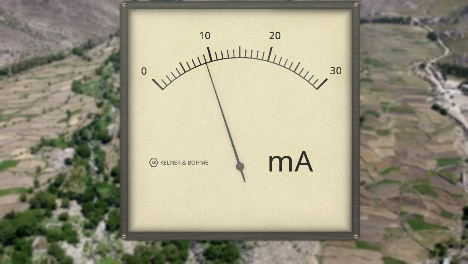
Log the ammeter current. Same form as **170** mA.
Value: **9** mA
